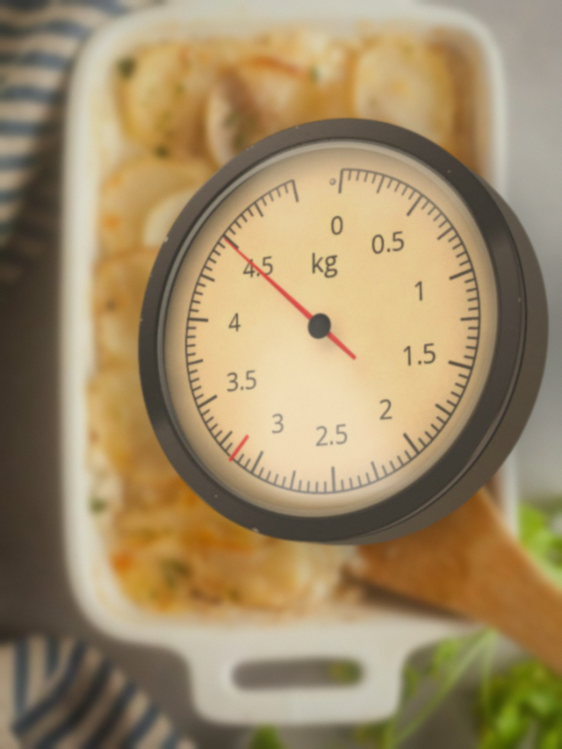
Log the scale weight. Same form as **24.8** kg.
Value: **4.5** kg
